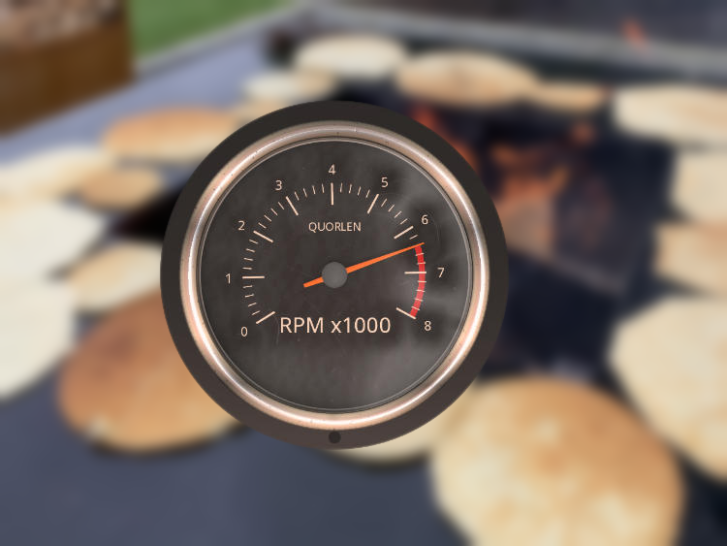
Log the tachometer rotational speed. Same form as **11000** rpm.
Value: **6400** rpm
